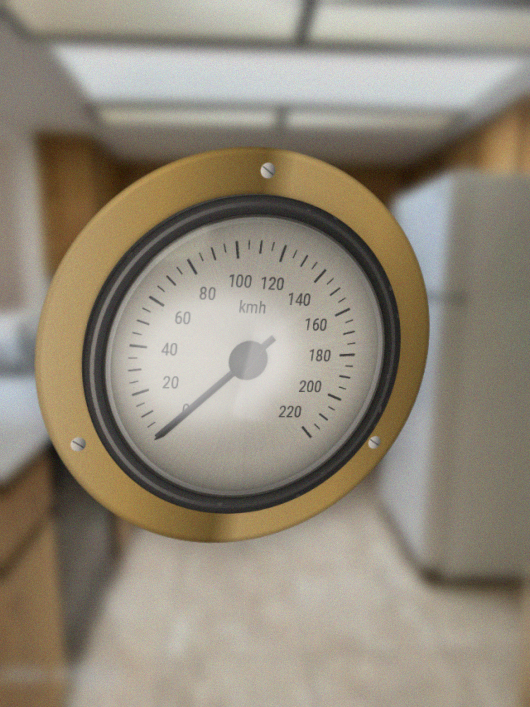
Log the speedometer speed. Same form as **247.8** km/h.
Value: **0** km/h
